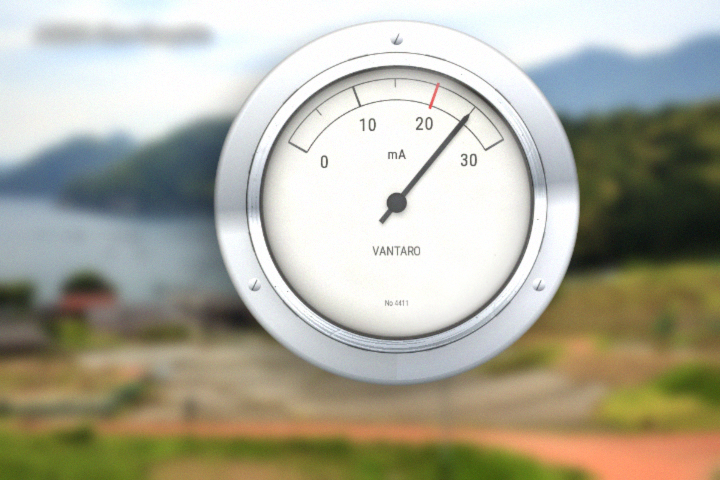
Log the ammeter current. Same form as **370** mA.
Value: **25** mA
